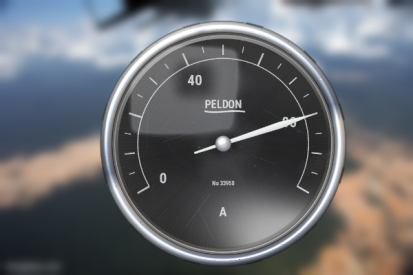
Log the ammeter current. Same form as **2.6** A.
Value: **80** A
